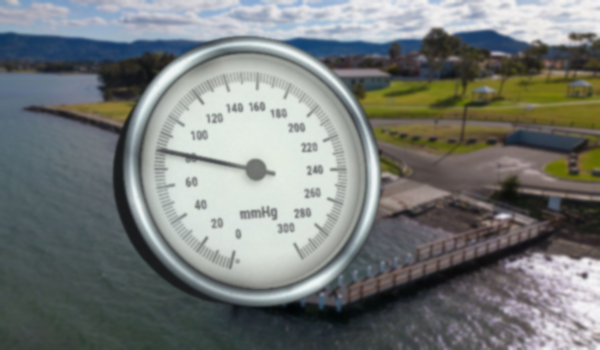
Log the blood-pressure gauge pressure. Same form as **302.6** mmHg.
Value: **80** mmHg
